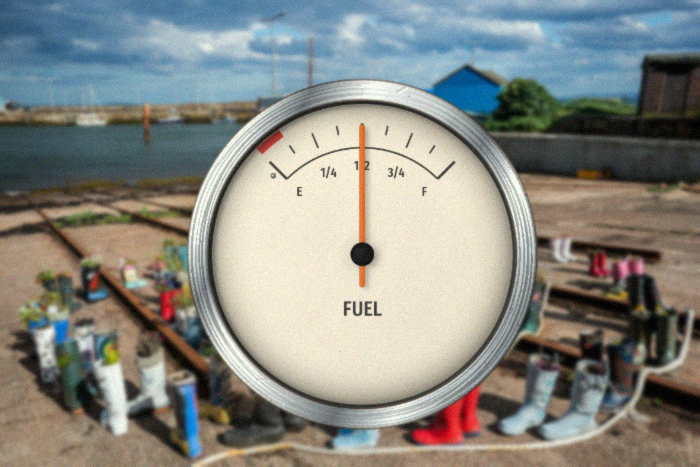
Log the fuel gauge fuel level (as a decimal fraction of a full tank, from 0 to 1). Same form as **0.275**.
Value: **0.5**
